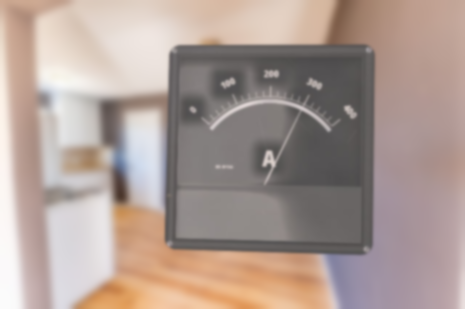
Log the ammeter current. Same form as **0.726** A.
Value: **300** A
